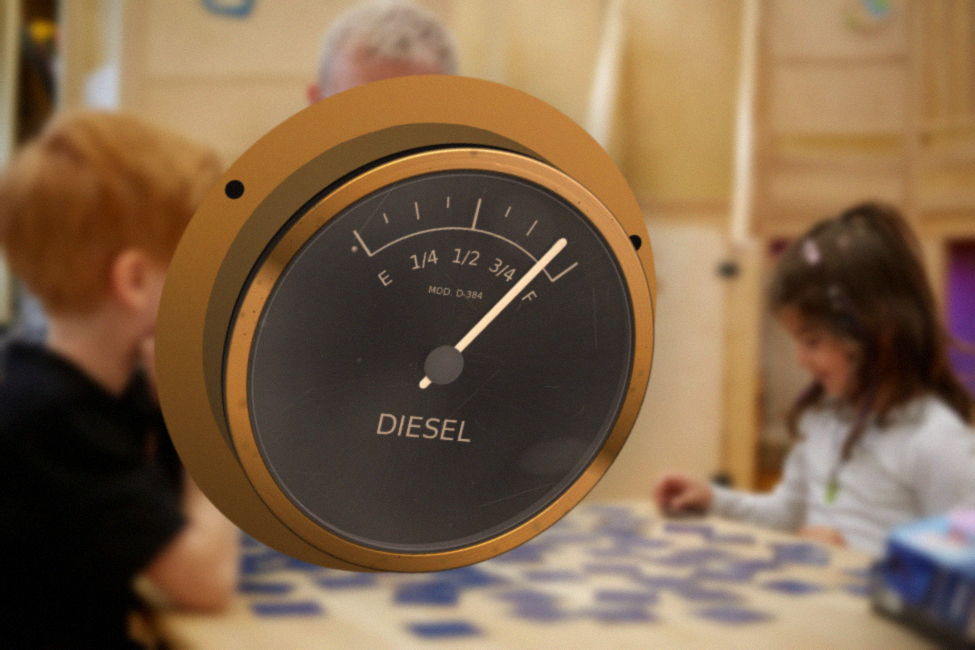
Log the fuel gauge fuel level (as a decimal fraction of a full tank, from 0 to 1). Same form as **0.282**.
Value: **0.875**
